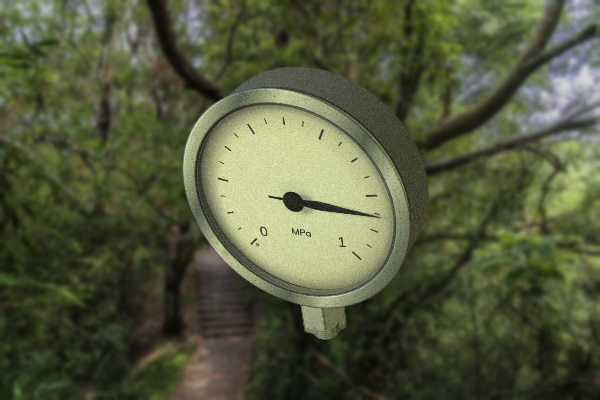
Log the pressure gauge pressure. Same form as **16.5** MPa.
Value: **0.85** MPa
